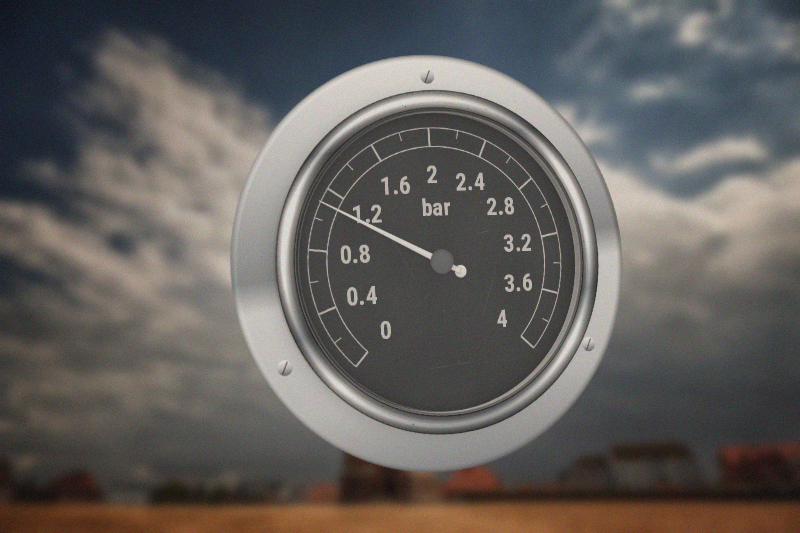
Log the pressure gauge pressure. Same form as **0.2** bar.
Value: **1.1** bar
